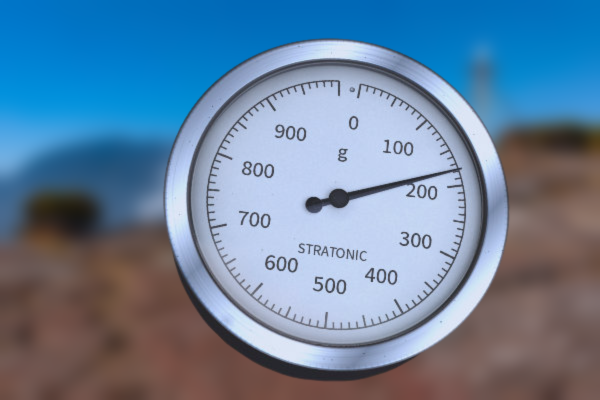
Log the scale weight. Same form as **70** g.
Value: **180** g
